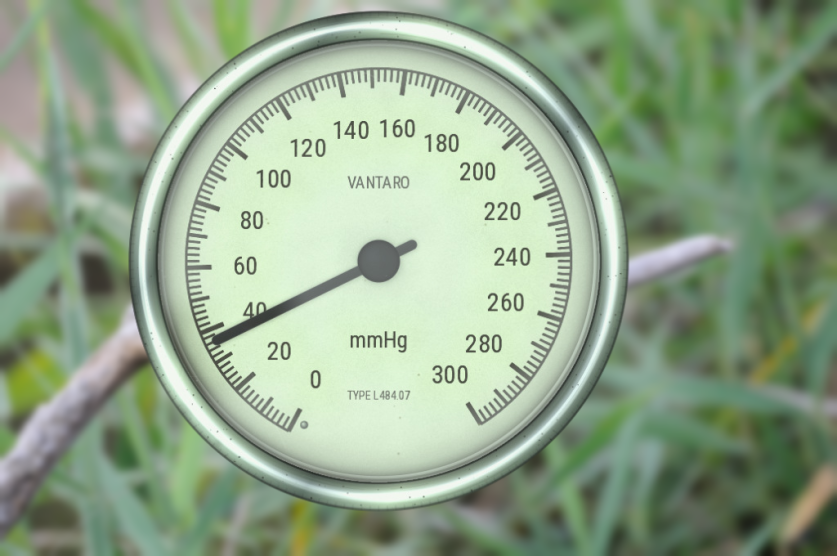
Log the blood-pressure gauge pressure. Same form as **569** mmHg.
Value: **36** mmHg
